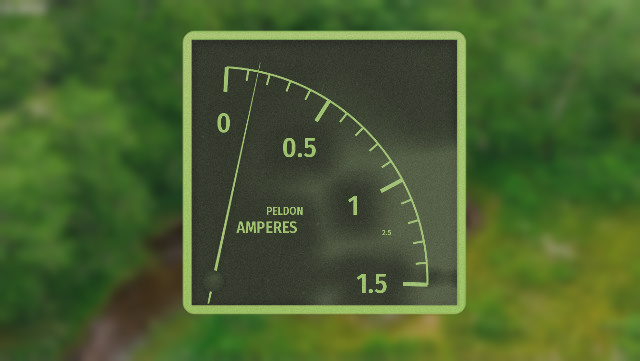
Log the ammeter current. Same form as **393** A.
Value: **0.15** A
